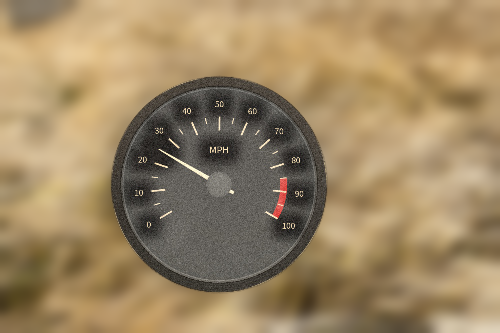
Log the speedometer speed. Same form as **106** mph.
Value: **25** mph
